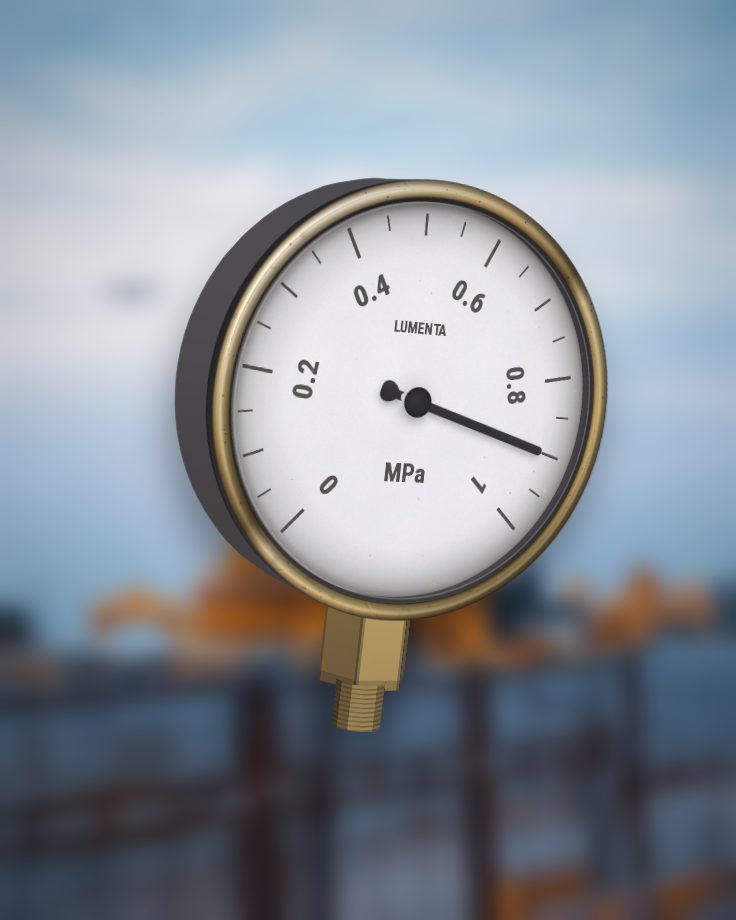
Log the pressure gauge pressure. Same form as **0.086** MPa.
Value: **0.9** MPa
